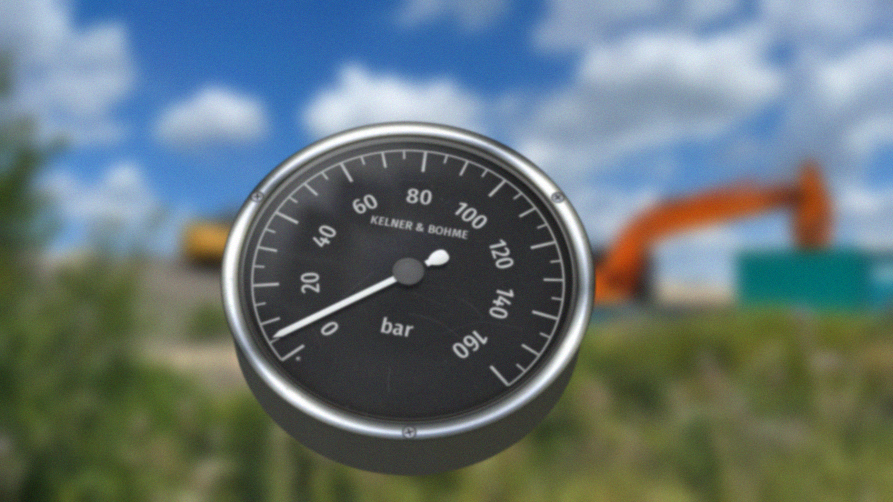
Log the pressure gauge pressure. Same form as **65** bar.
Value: **5** bar
